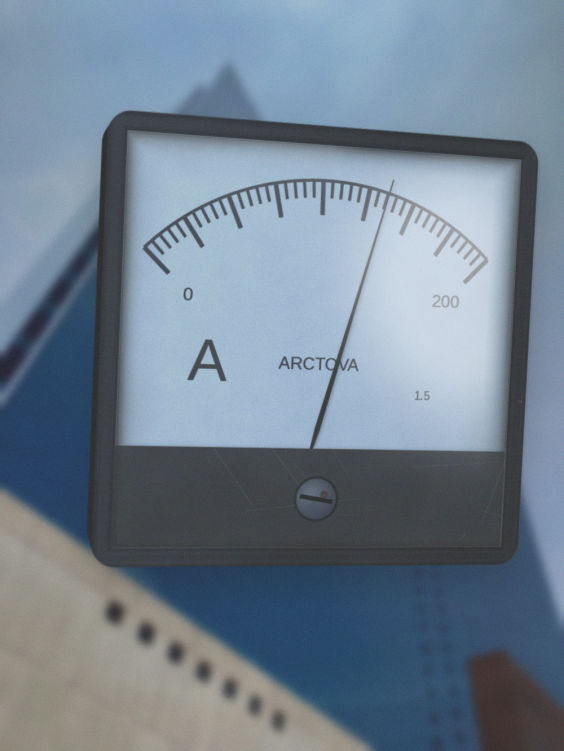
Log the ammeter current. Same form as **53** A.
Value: **135** A
